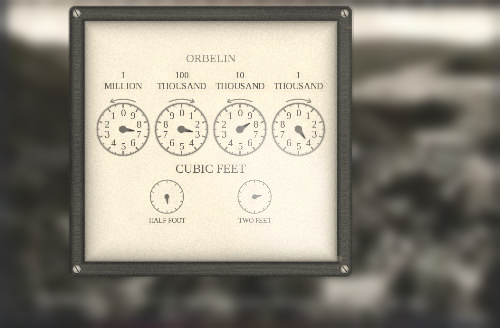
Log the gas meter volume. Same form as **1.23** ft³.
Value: **728400** ft³
